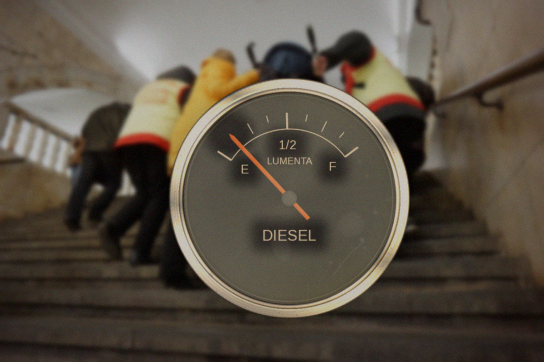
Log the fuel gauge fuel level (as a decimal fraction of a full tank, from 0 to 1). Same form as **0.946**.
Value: **0.125**
